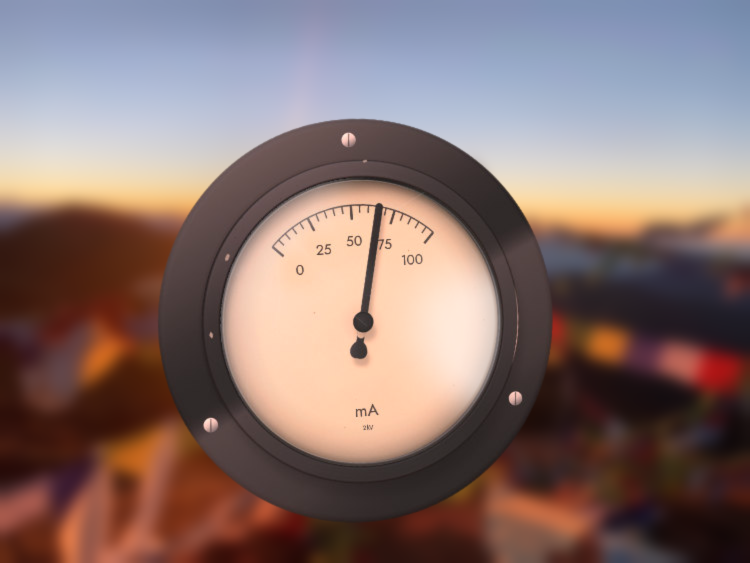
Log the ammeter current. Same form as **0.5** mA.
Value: **65** mA
